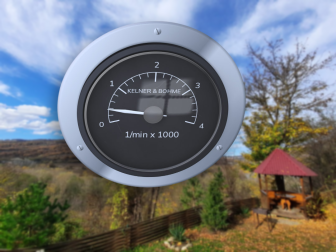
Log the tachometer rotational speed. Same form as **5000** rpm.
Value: **400** rpm
